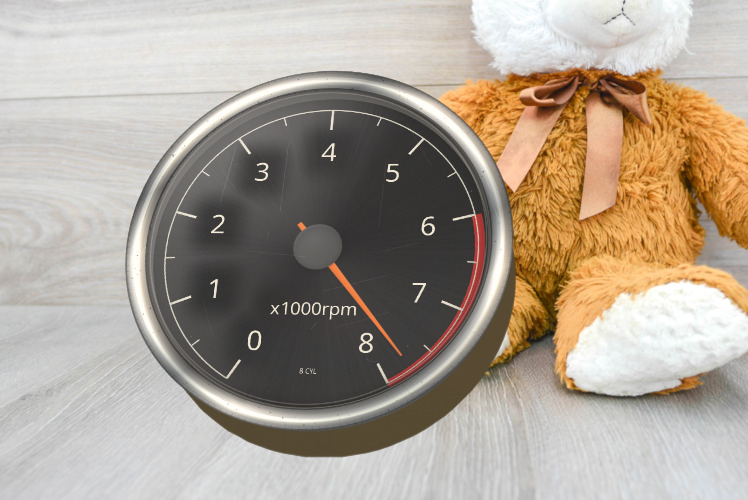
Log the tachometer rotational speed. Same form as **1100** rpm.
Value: **7750** rpm
